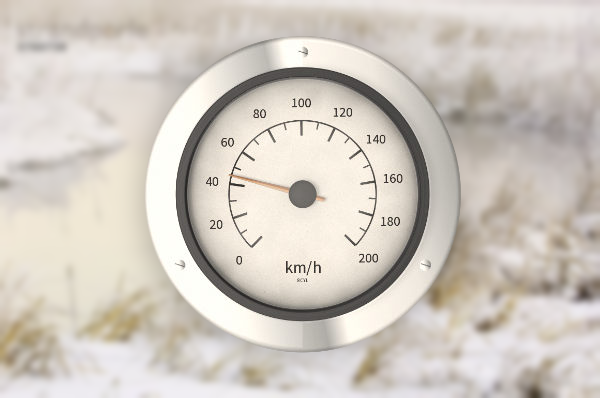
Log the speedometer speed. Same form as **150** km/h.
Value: **45** km/h
